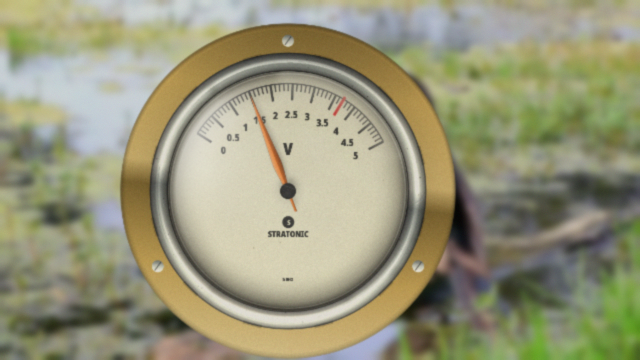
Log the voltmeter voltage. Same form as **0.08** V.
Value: **1.5** V
